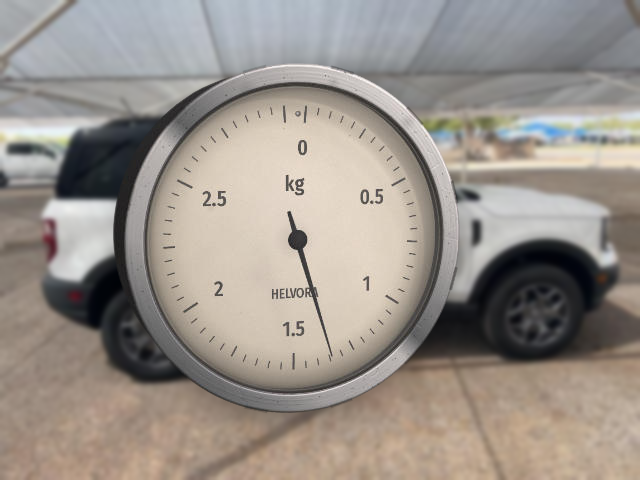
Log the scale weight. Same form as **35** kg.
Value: **1.35** kg
